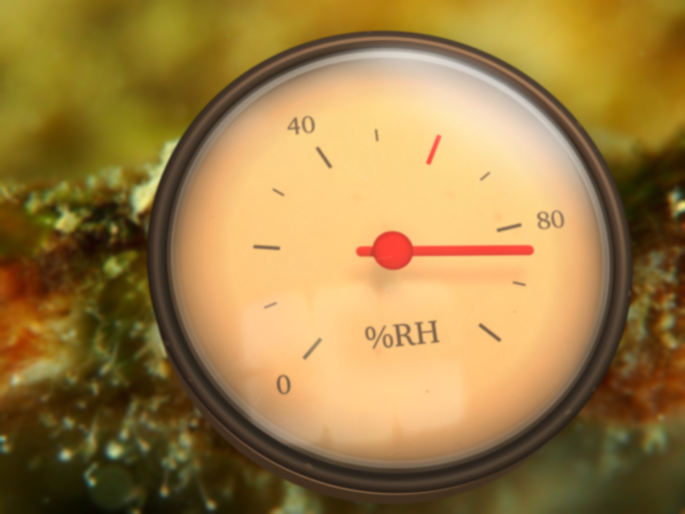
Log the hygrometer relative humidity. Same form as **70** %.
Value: **85** %
